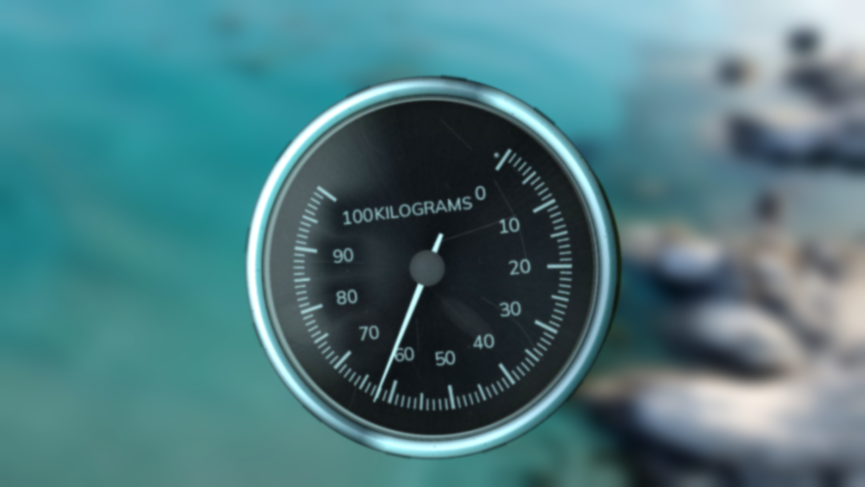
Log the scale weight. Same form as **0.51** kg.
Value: **62** kg
